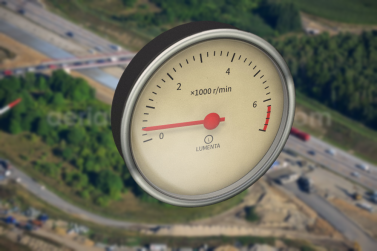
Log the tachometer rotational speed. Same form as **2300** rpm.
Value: **400** rpm
